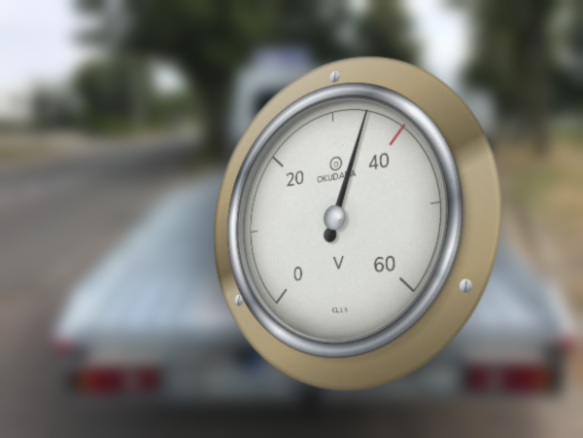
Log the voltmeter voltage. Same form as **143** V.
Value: **35** V
